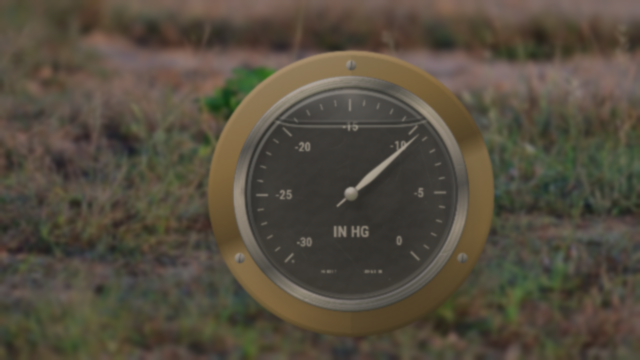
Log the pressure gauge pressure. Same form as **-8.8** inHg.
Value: **-9.5** inHg
